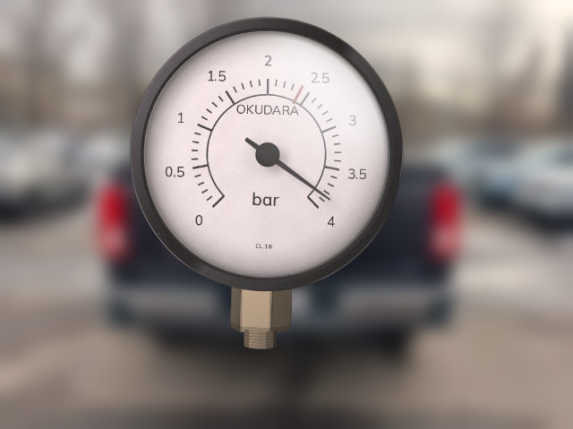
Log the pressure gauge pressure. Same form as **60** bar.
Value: **3.85** bar
